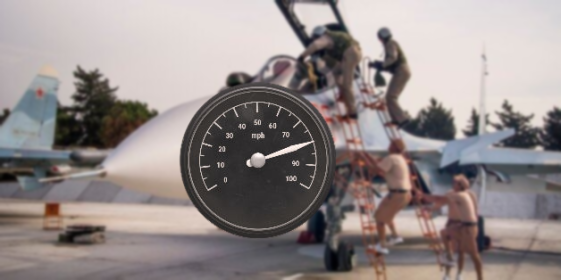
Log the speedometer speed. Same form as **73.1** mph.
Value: **80** mph
